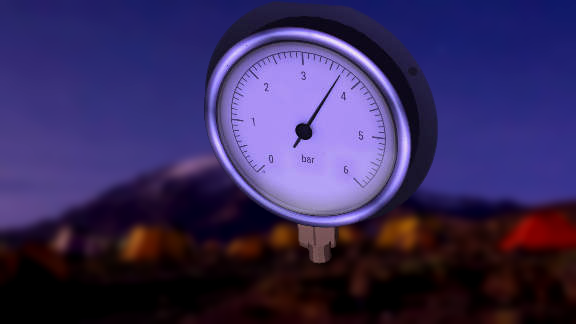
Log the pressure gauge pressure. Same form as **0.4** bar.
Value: **3.7** bar
